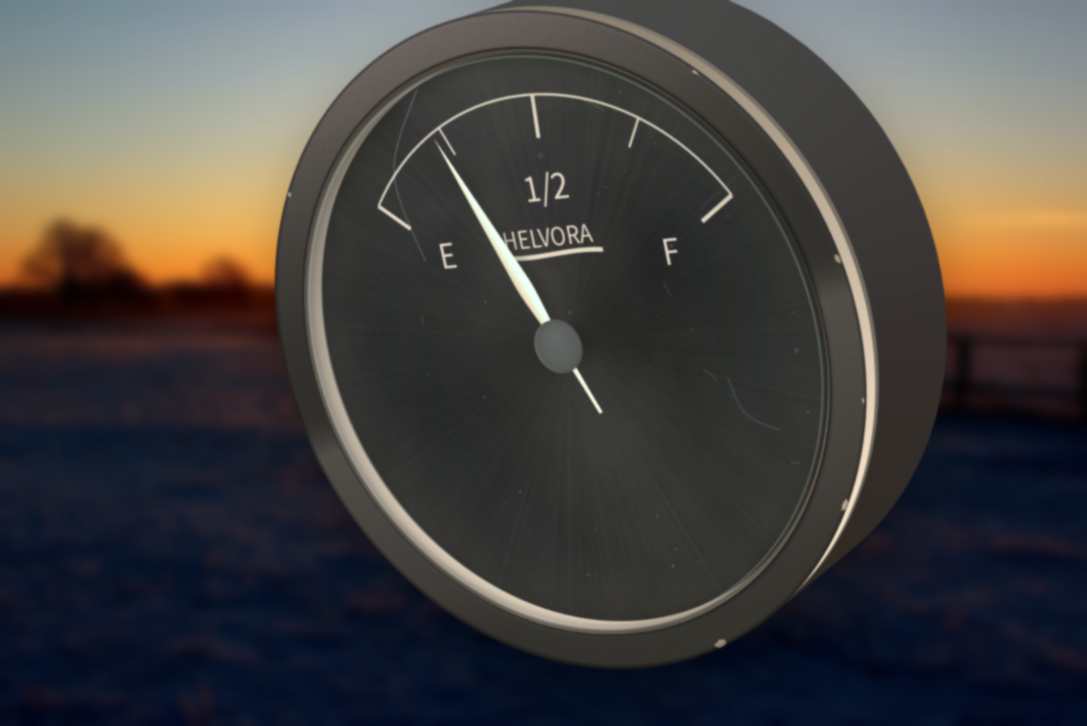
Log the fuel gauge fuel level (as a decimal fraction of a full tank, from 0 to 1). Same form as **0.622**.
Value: **0.25**
